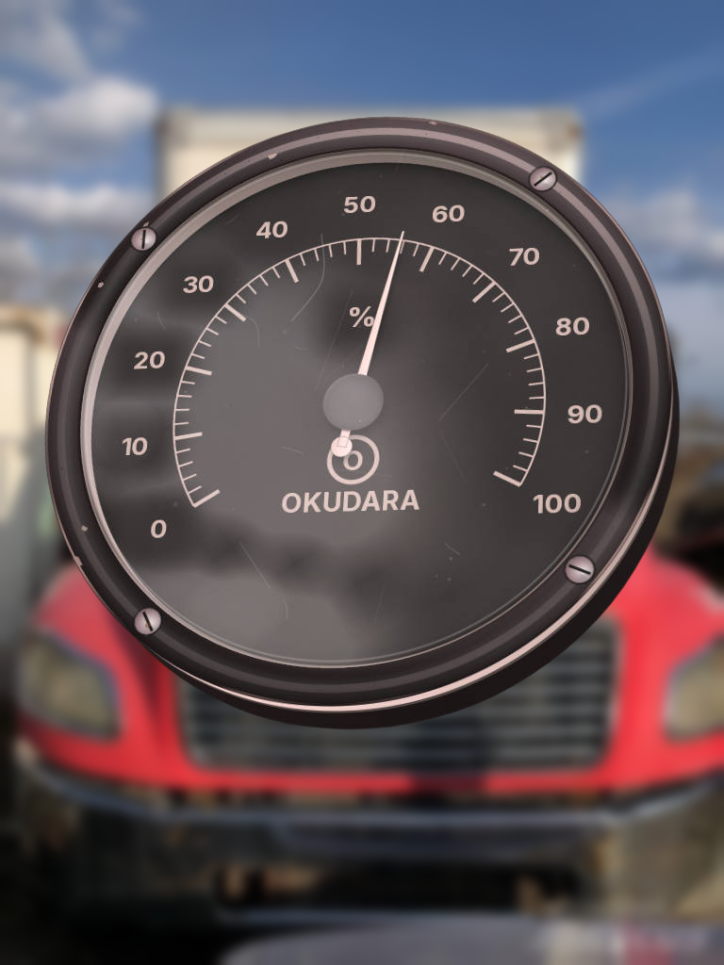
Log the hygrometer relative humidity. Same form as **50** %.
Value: **56** %
